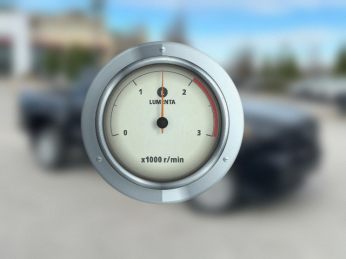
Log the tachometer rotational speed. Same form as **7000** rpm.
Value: **1500** rpm
